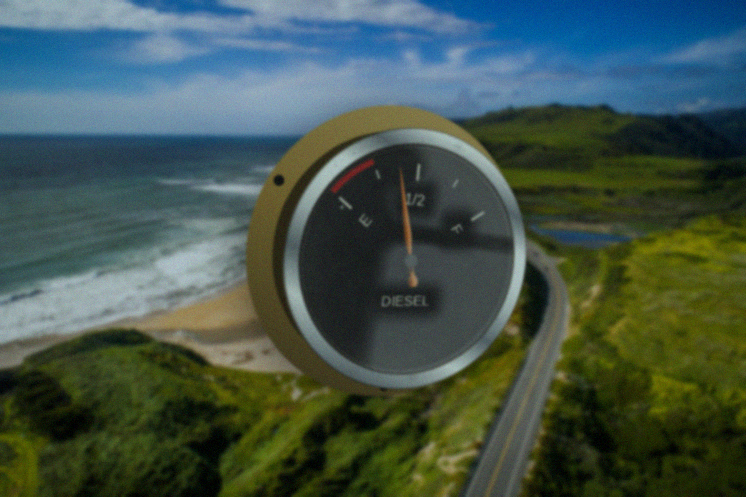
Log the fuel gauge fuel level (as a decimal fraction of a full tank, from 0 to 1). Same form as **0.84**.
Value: **0.375**
